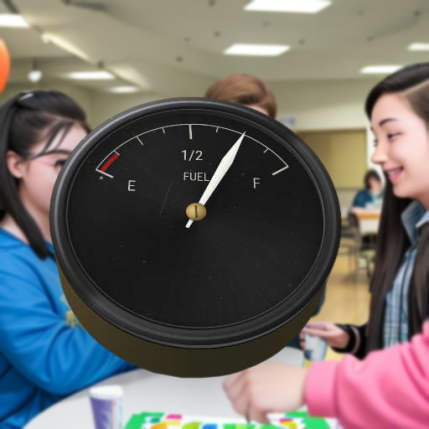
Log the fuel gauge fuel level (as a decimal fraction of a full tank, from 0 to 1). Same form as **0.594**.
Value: **0.75**
